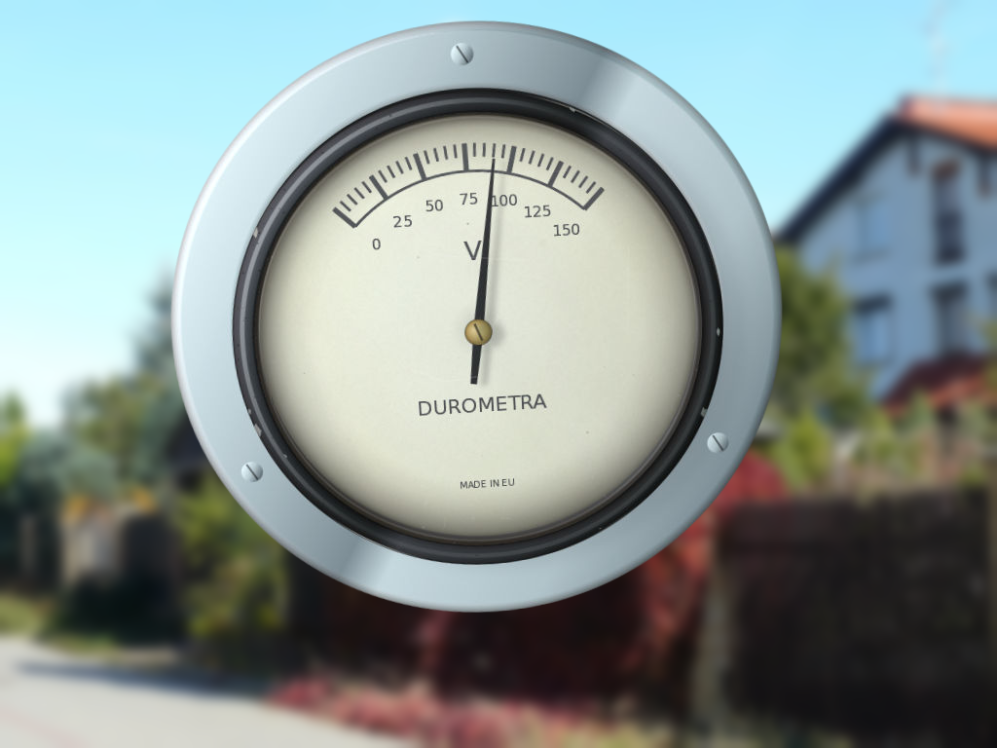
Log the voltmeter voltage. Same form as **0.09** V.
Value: **90** V
